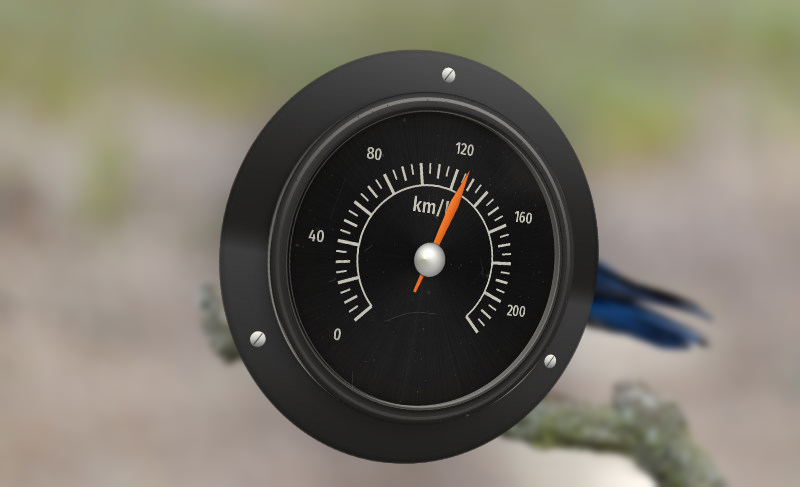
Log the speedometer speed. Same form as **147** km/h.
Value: **125** km/h
